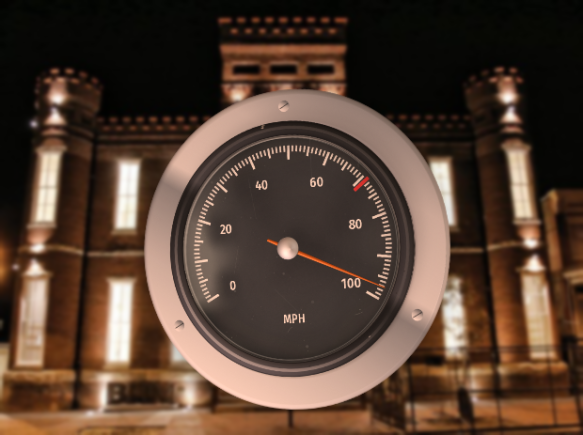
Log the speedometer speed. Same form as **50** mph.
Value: **97** mph
